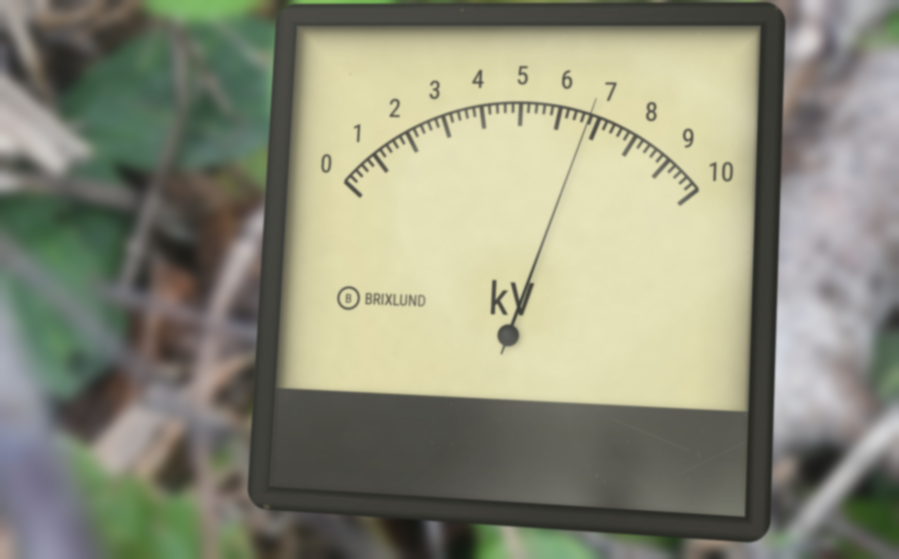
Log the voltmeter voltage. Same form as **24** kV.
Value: **6.8** kV
